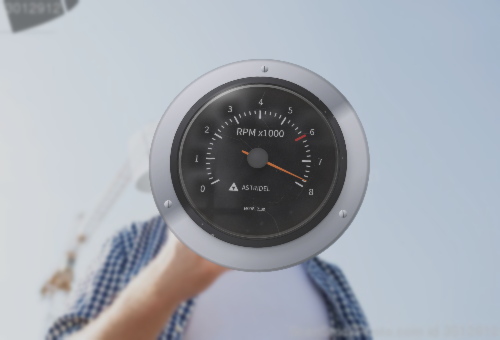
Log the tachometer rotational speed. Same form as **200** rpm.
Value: **7800** rpm
